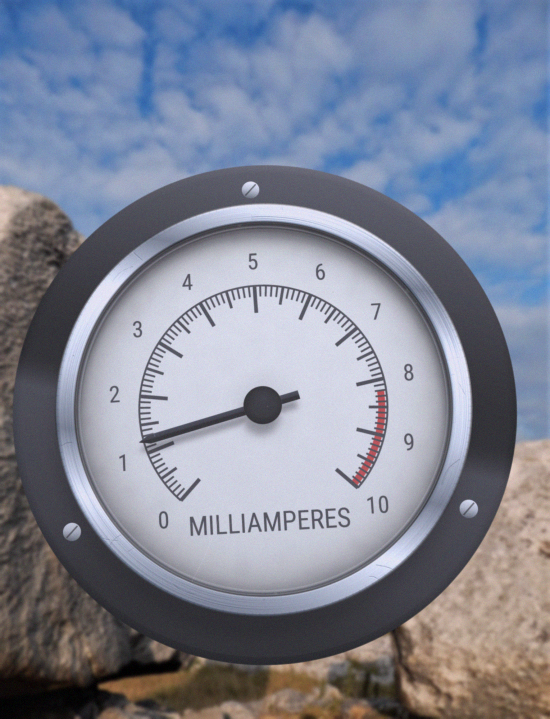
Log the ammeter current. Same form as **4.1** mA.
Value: **1.2** mA
